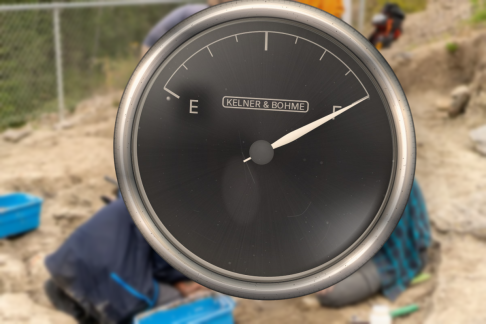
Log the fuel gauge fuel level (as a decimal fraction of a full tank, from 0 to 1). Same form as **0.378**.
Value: **1**
